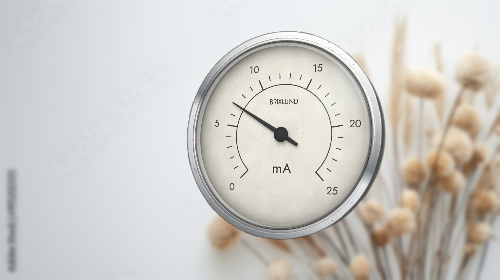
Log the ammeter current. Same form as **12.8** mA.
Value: **7** mA
